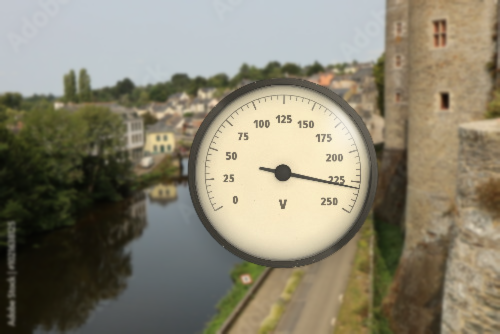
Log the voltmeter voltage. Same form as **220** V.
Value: **230** V
